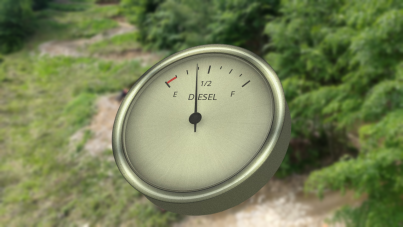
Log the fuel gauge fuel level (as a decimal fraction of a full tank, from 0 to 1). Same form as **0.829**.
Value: **0.375**
